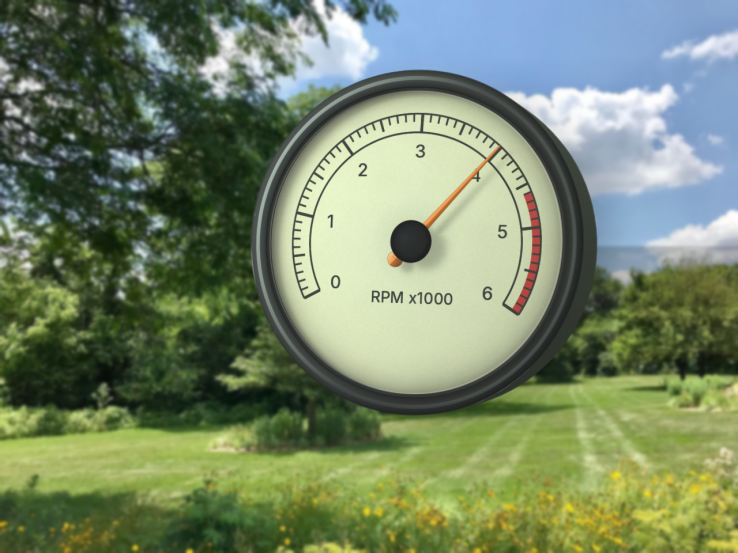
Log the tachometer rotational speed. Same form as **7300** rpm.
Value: **4000** rpm
